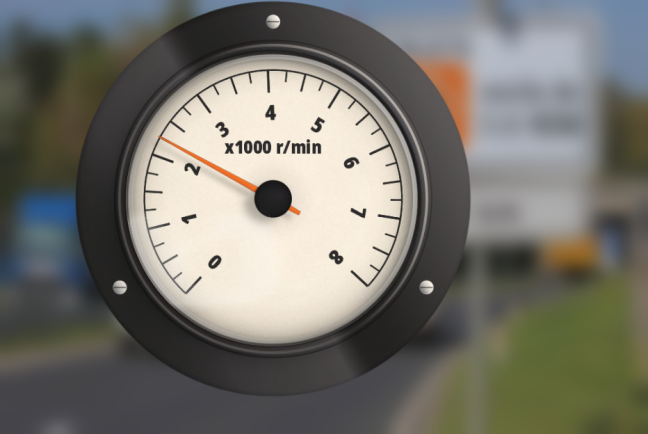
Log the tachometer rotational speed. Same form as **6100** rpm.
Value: **2250** rpm
